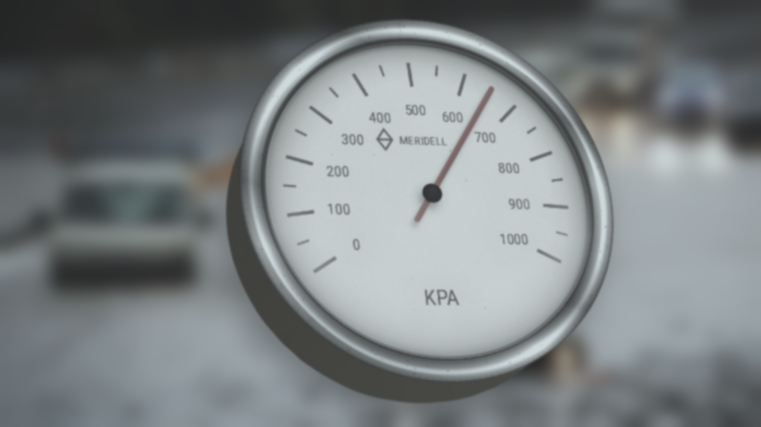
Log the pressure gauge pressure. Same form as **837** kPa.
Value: **650** kPa
